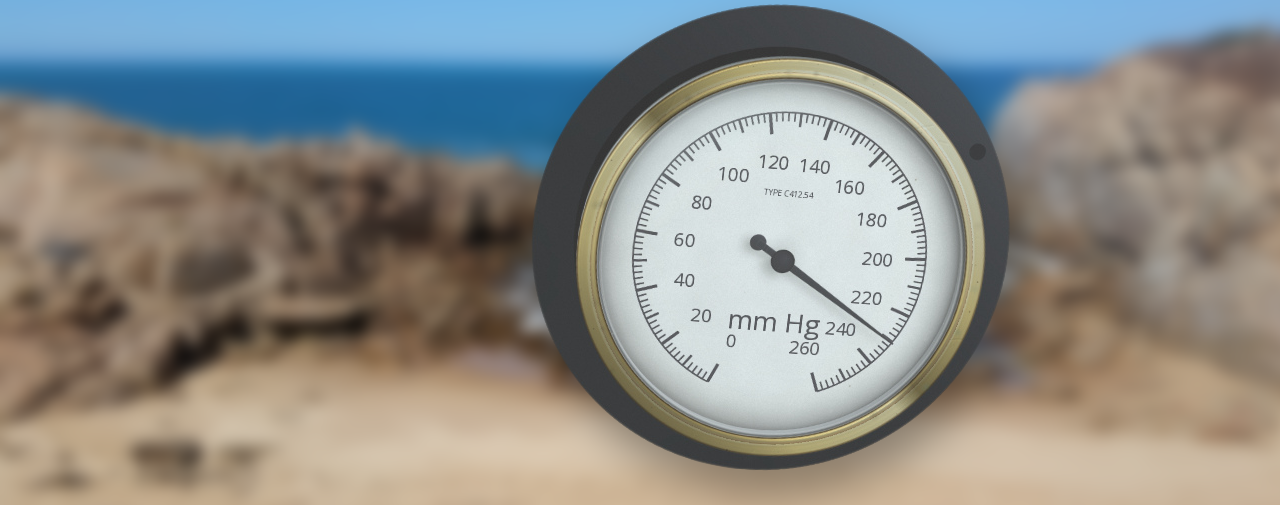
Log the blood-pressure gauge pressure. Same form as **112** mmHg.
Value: **230** mmHg
